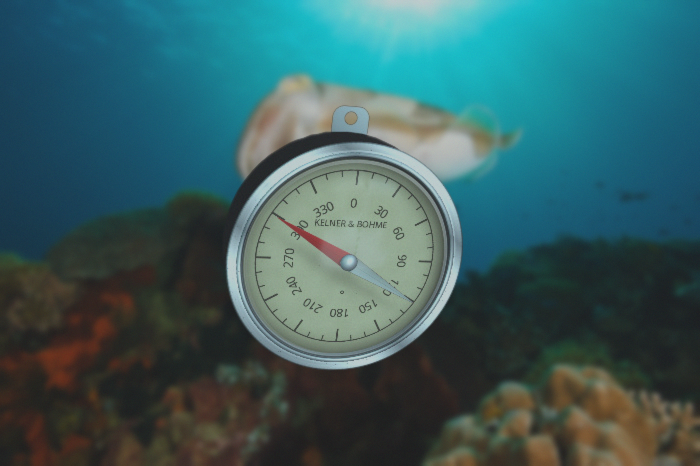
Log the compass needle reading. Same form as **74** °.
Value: **300** °
